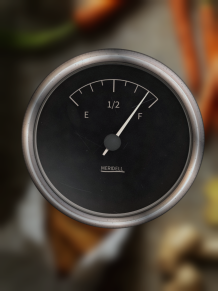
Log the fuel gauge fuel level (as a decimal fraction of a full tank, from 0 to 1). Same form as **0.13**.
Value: **0.875**
